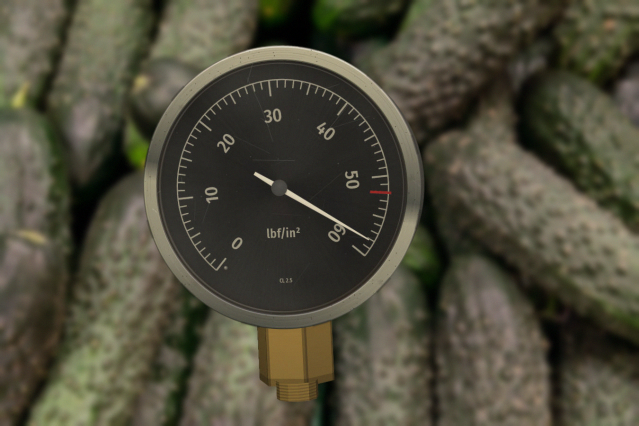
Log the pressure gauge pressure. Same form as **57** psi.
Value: **58** psi
